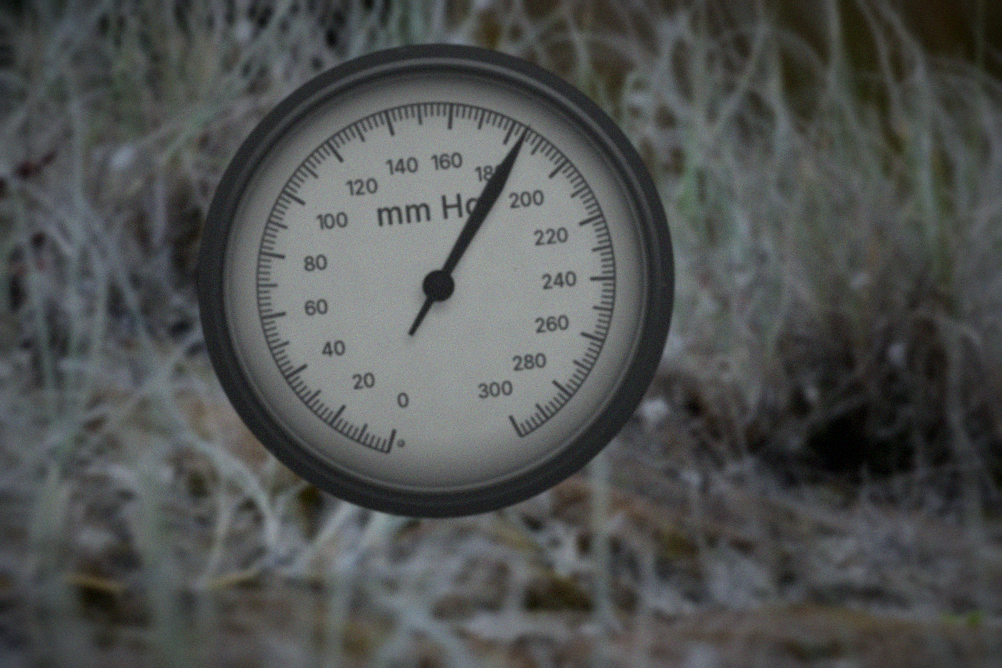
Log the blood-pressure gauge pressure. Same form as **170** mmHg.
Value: **184** mmHg
